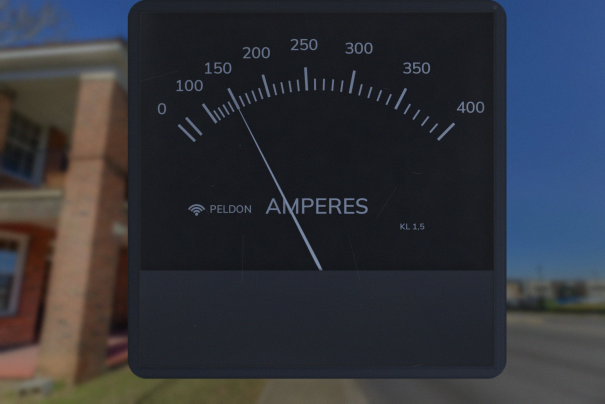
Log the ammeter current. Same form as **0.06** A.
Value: **150** A
